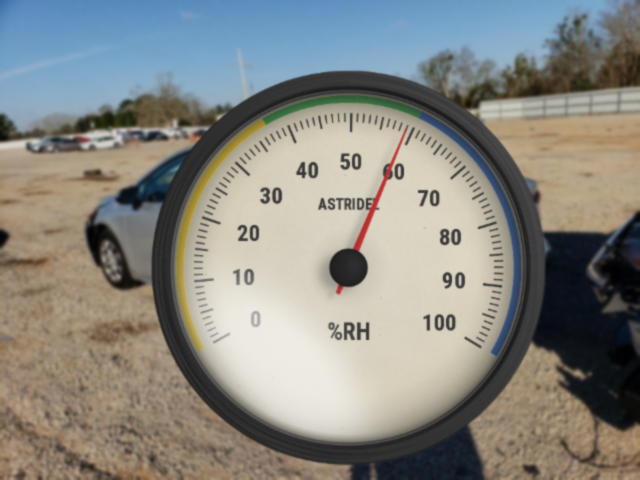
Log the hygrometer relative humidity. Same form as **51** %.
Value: **59** %
